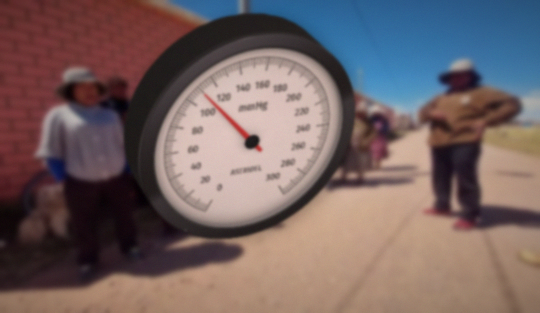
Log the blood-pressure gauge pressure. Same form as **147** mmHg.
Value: **110** mmHg
